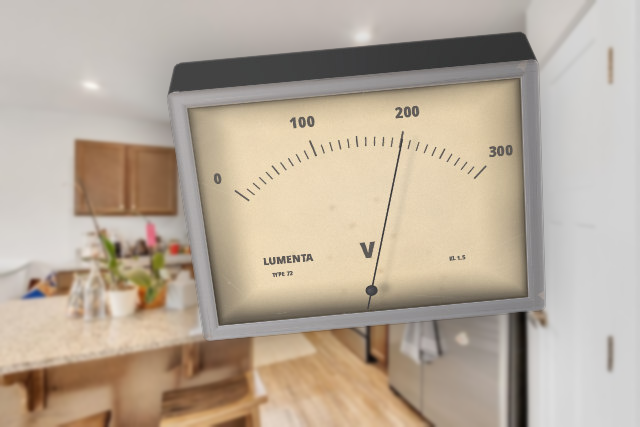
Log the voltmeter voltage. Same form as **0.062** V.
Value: **200** V
